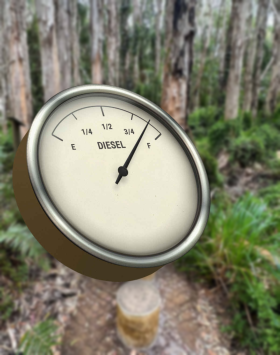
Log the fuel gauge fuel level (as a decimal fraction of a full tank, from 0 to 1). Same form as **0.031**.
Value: **0.875**
